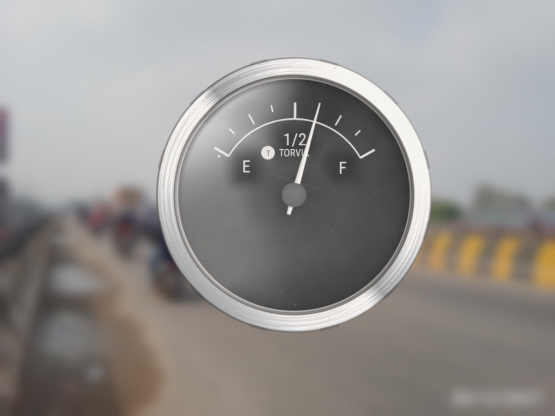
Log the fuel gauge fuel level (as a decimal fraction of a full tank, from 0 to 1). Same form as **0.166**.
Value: **0.625**
